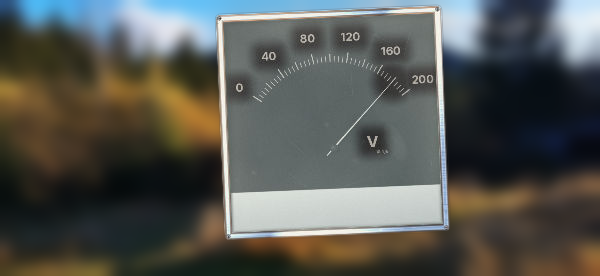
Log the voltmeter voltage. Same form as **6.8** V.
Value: **180** V
